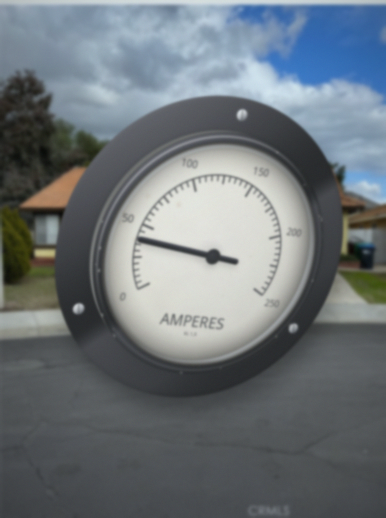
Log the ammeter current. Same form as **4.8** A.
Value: **40** A
